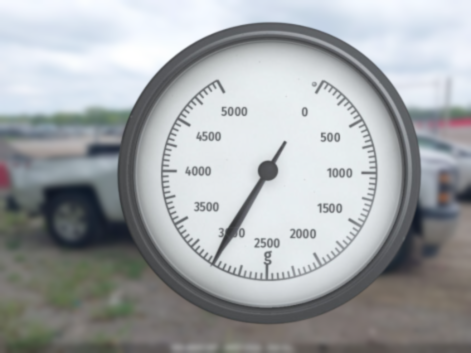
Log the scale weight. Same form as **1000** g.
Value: **3000** g
